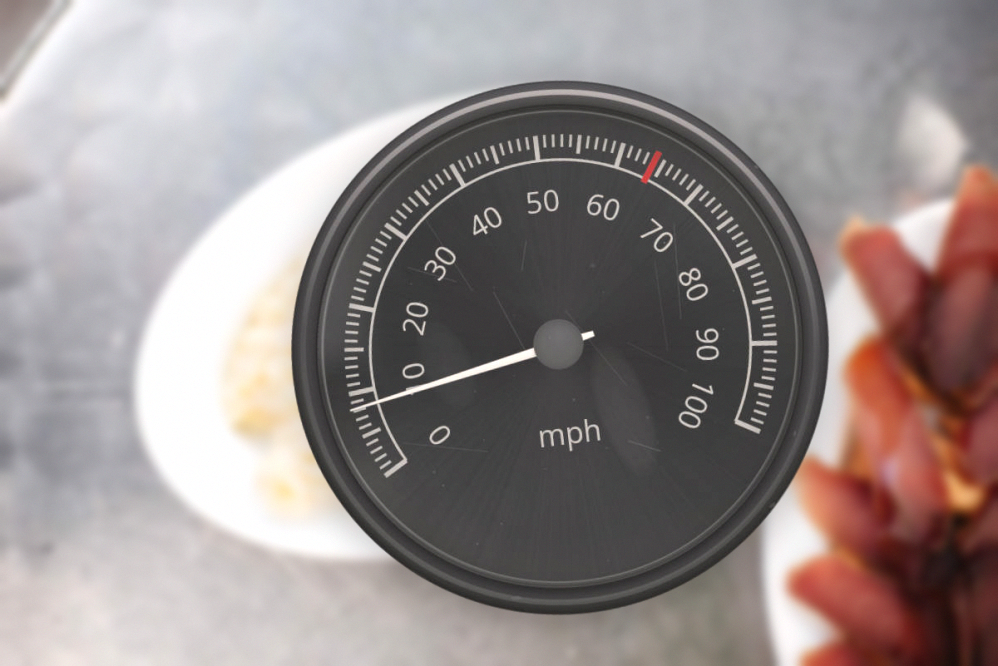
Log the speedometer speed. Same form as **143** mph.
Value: **8** mph
